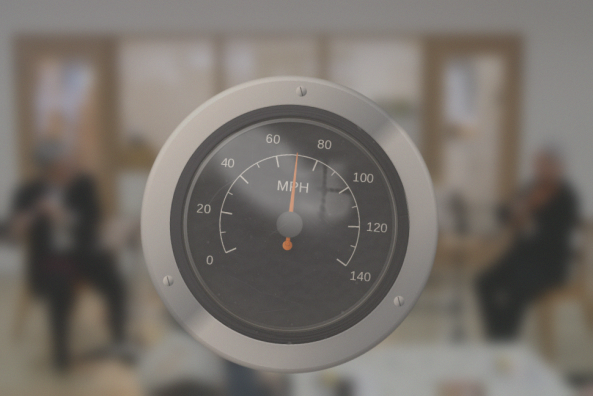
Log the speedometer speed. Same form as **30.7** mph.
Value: **70** mph
